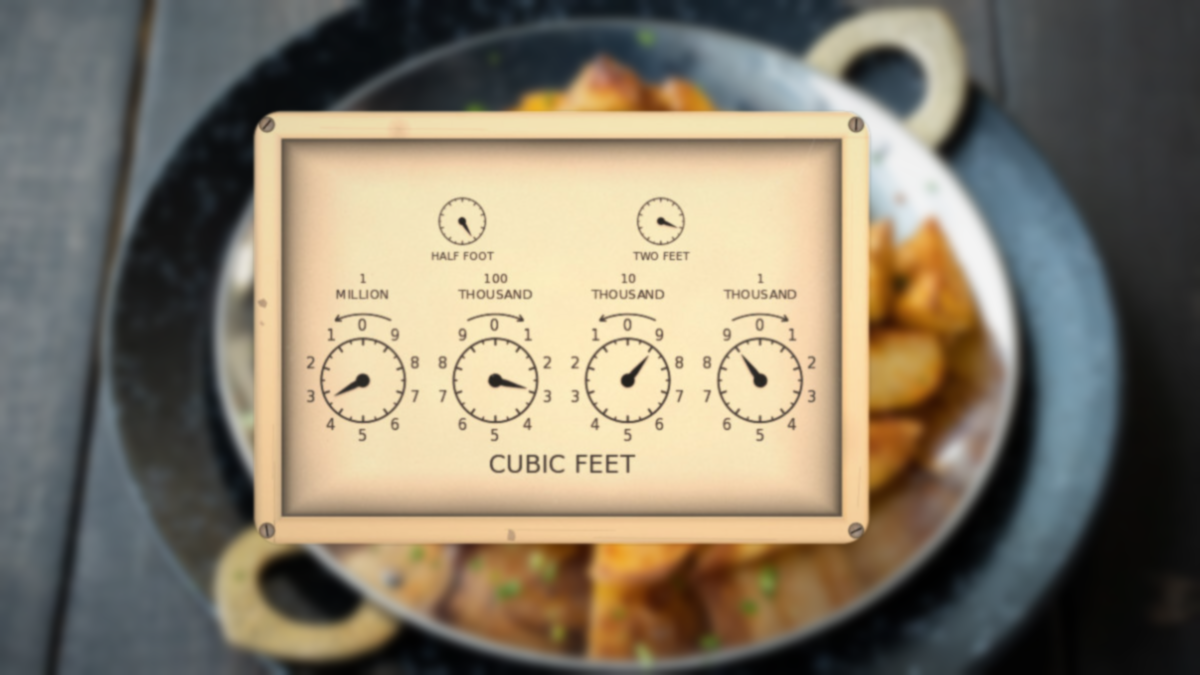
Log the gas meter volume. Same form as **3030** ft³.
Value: **328900** ft³
